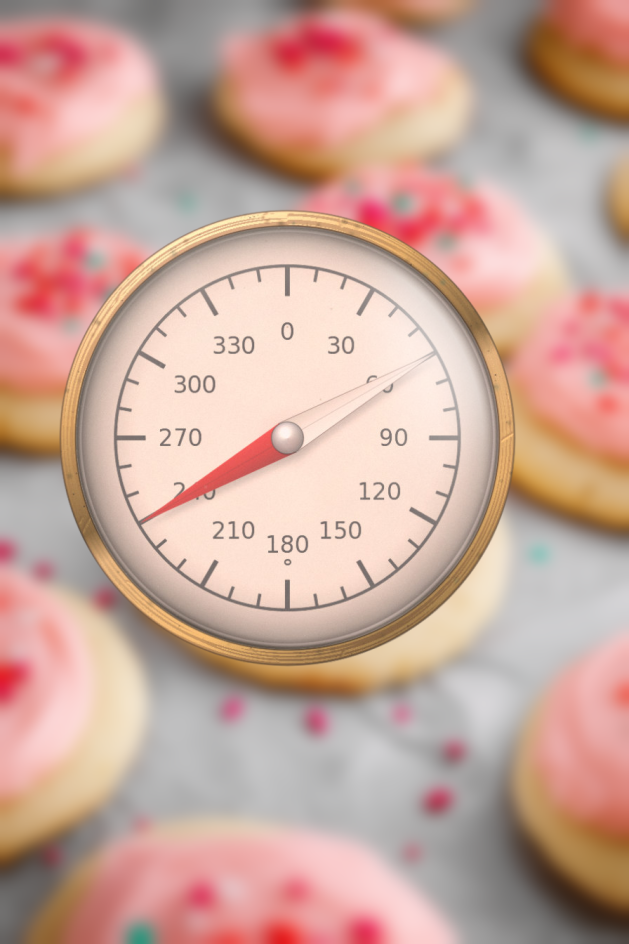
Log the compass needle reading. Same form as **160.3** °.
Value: **240** °
